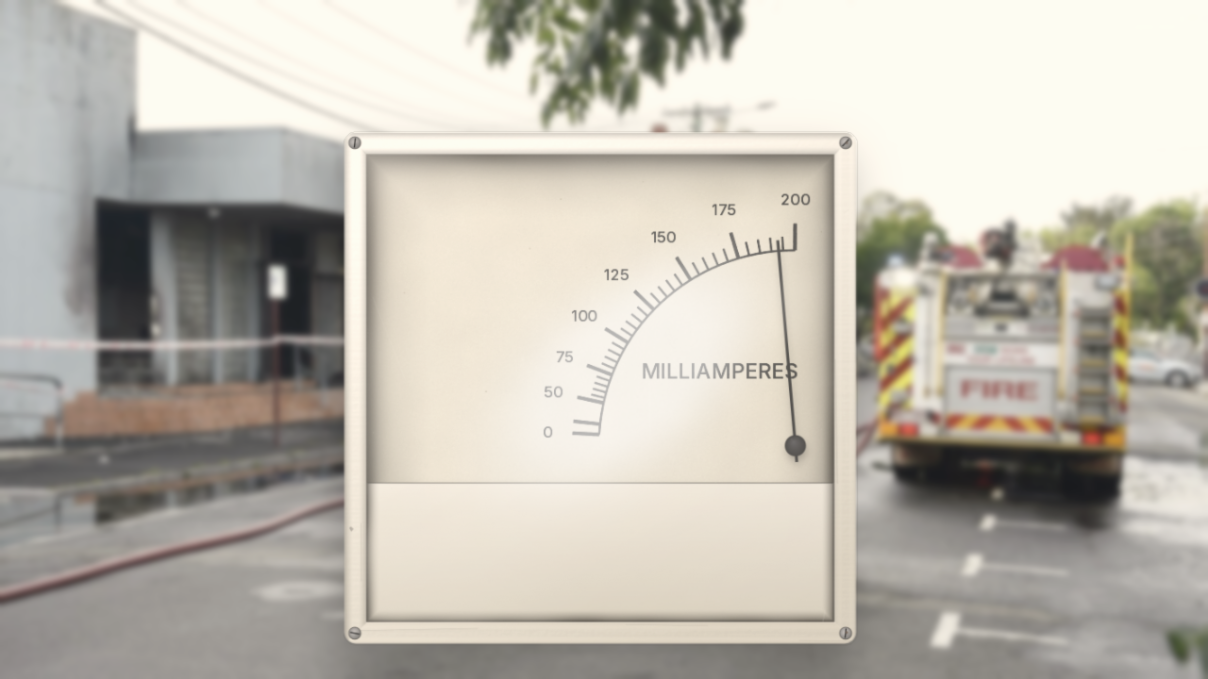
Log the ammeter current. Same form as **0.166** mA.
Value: **192.5** mA
